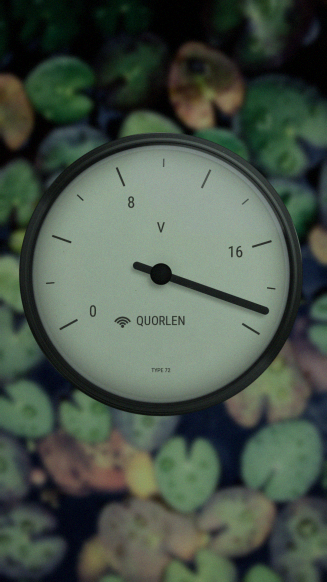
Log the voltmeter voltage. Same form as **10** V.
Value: **19** V
